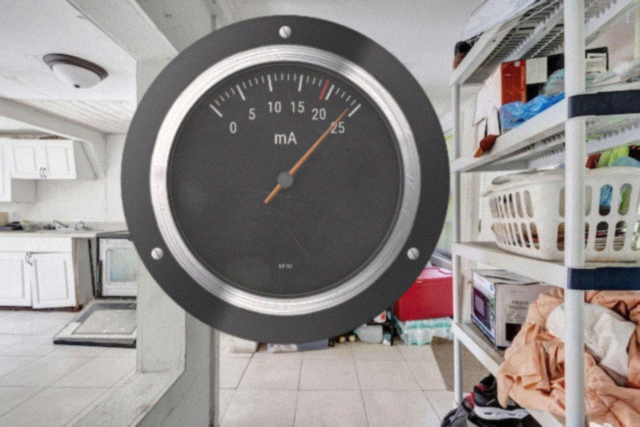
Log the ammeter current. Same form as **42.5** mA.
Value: **24** mA
